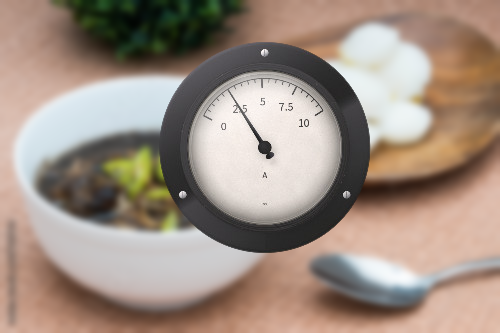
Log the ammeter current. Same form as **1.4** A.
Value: **2.5** A
